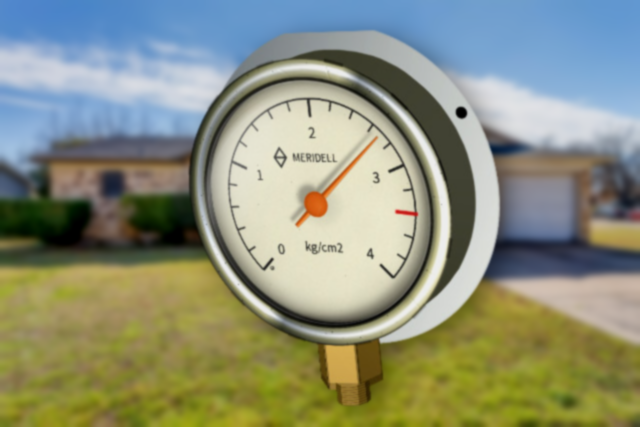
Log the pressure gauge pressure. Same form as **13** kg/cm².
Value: **2.7** kg/cm²
